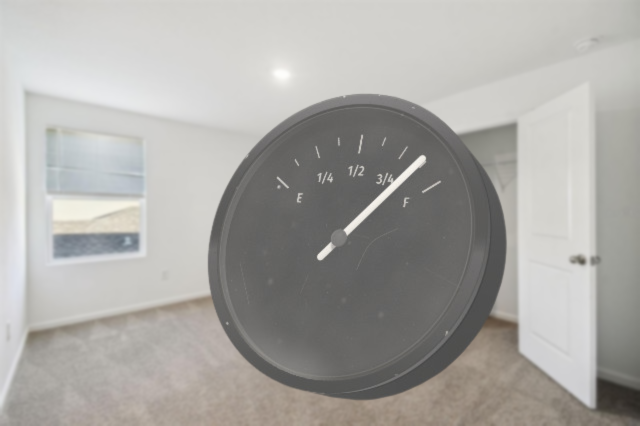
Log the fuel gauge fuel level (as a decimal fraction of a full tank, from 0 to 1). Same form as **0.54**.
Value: **0.875**
